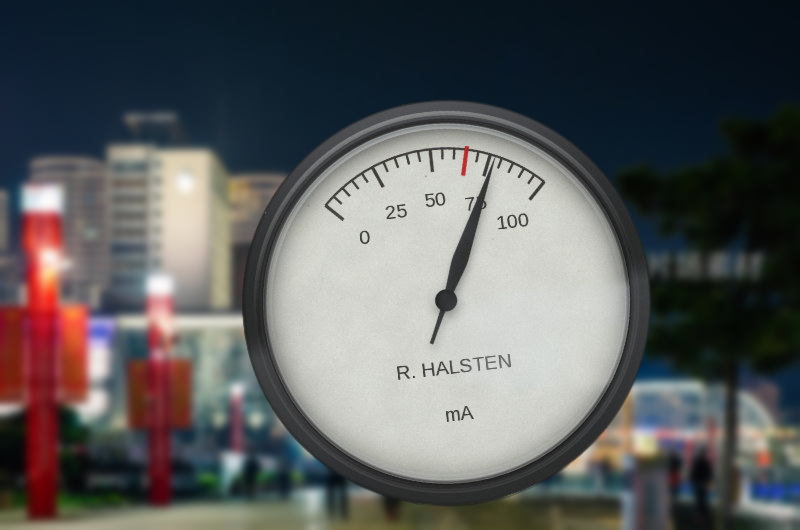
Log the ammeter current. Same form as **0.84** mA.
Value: **77.5** mA
